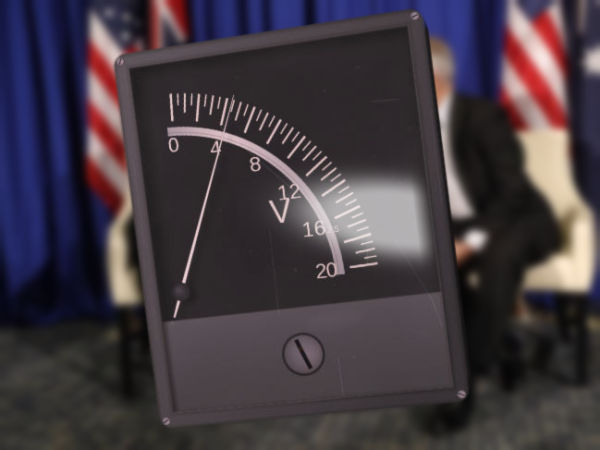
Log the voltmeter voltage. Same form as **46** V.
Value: **4.5** V
